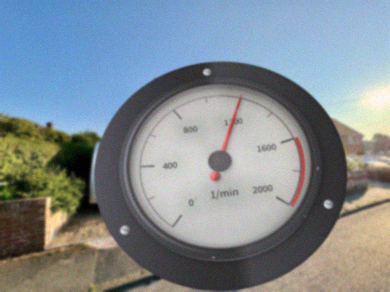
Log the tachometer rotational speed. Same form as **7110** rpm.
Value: **1200** rpm
